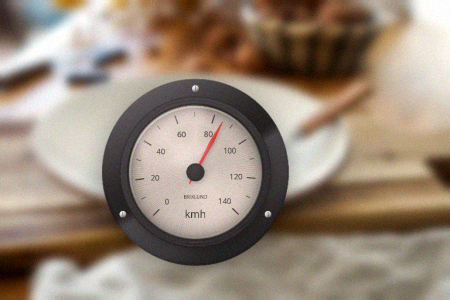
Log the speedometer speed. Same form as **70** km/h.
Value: **85** km/h
